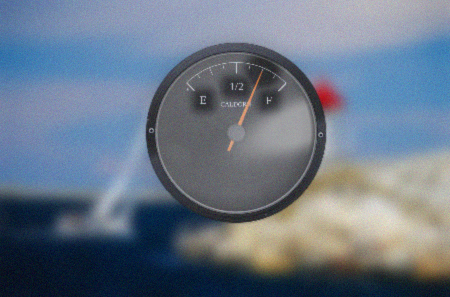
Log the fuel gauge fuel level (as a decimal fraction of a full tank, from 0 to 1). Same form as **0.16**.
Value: **0.75**
